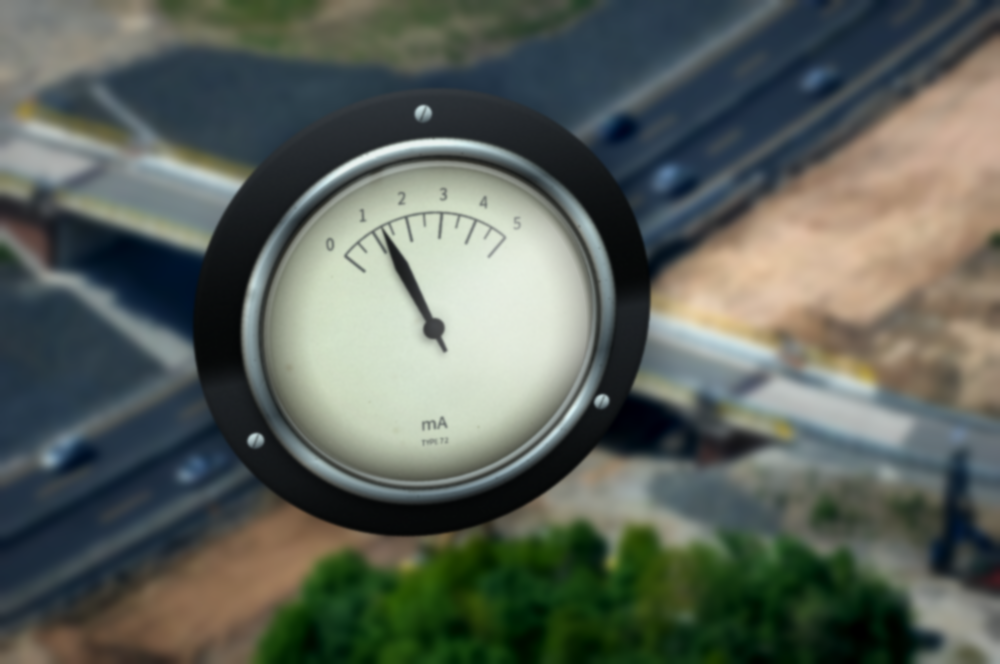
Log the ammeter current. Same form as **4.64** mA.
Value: **1.25** mA
